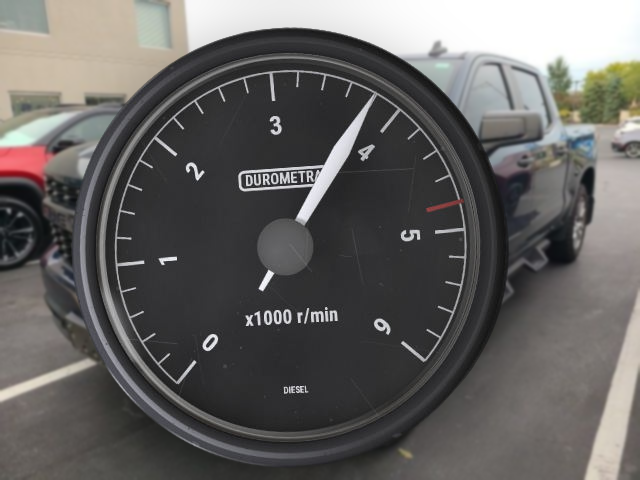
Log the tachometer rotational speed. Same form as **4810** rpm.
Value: **3800** rpm
